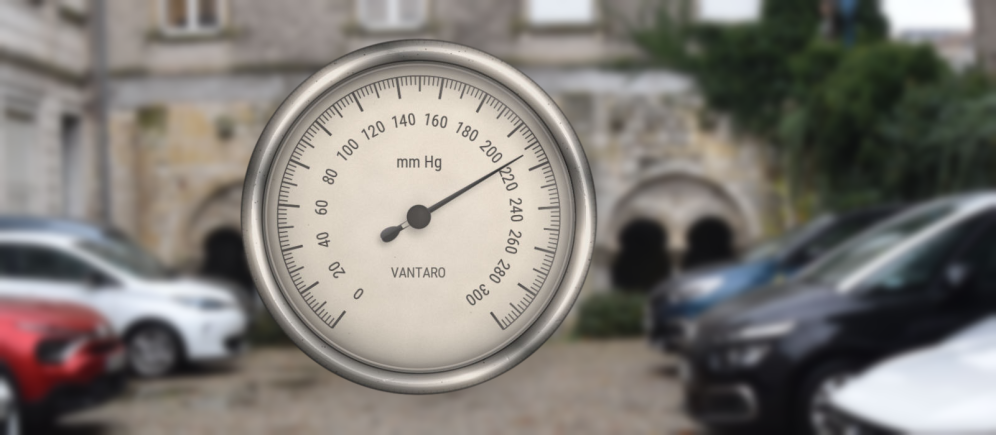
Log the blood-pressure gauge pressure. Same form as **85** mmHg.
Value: **212** mmHg
